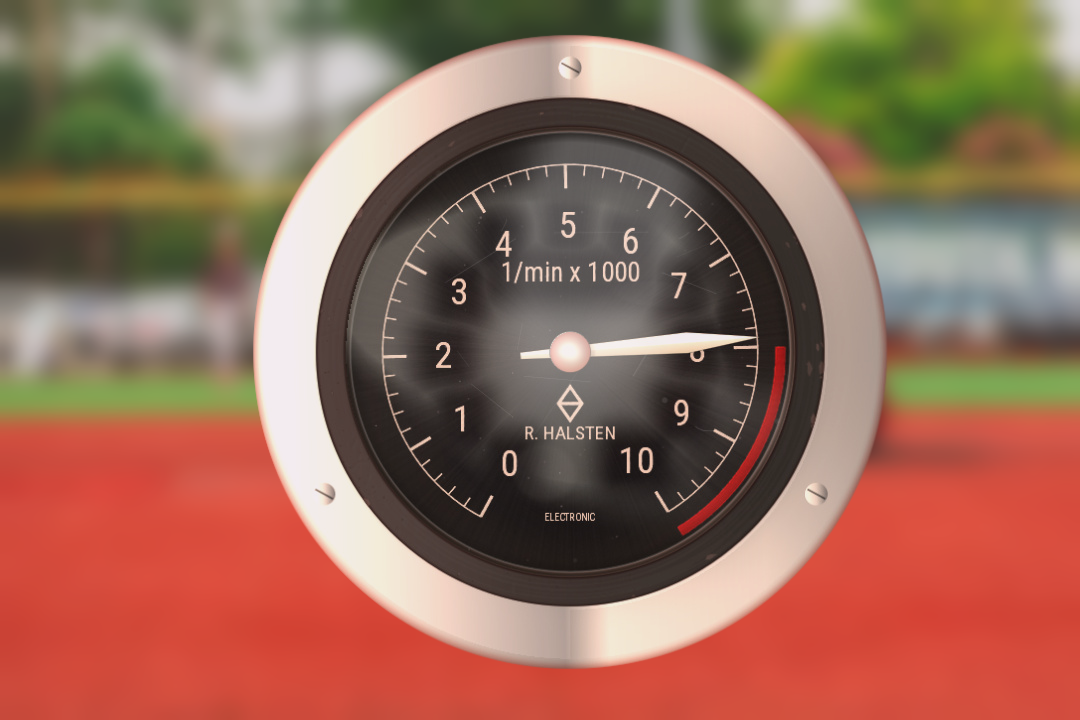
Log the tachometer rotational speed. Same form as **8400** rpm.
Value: **7900** rpm
